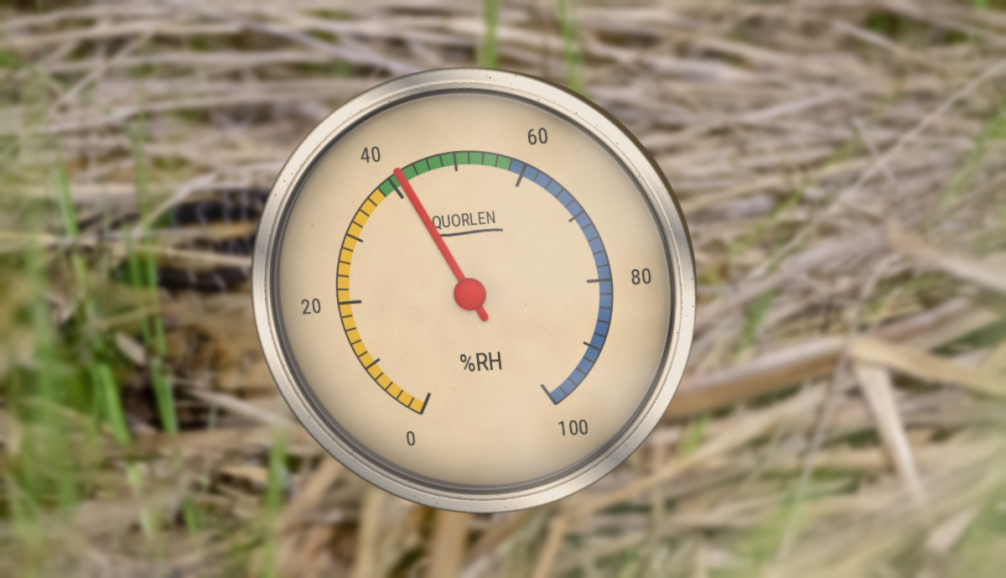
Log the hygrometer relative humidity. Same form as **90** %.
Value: **42** %
